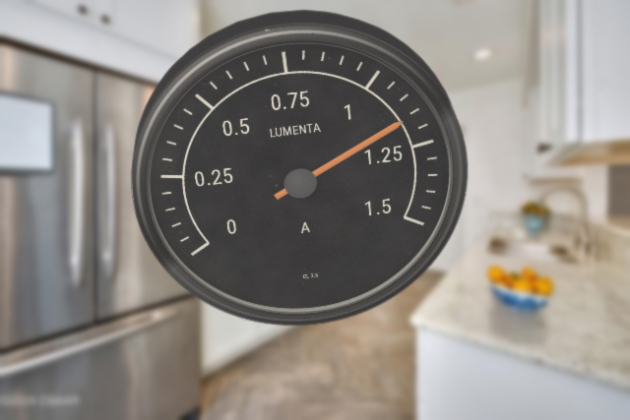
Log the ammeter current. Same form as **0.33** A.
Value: **1.15** A
